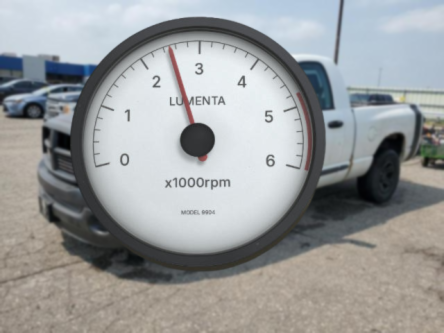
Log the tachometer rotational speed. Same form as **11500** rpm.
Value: **2500** rpm
